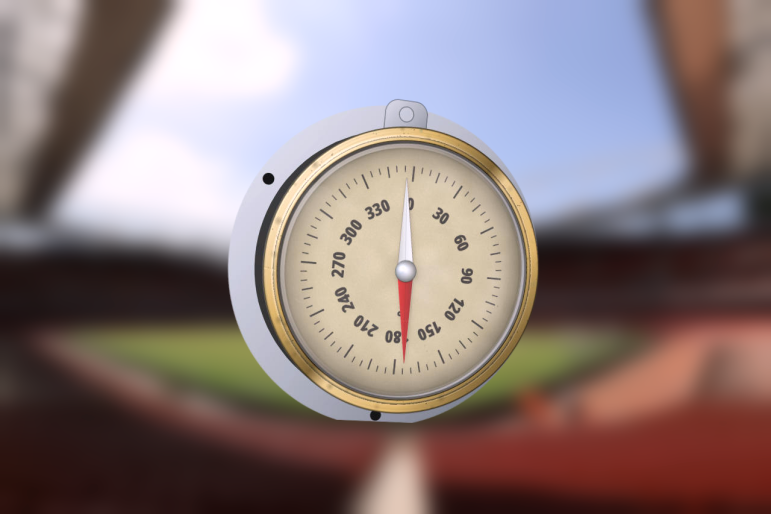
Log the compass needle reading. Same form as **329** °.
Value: **175** °
